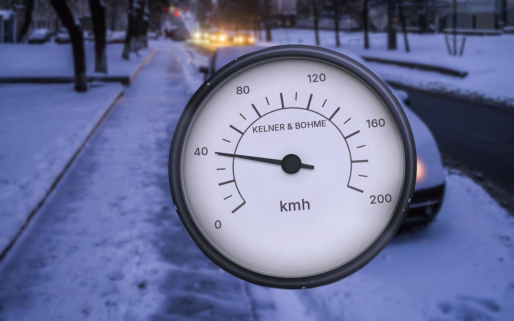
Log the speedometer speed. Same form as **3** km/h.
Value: **40** km/h
